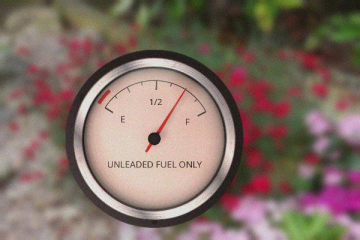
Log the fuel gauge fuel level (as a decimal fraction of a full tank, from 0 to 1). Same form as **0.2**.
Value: **0.75**
